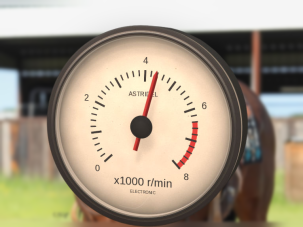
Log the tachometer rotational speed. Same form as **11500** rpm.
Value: **4400** rpm
